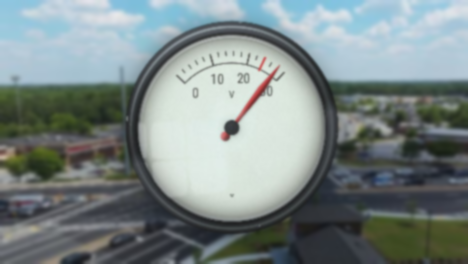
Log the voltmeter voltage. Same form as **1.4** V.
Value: **28** V
